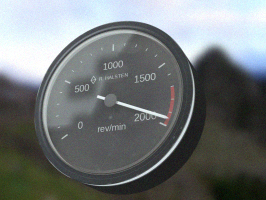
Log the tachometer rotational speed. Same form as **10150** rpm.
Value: **1950** rpm
